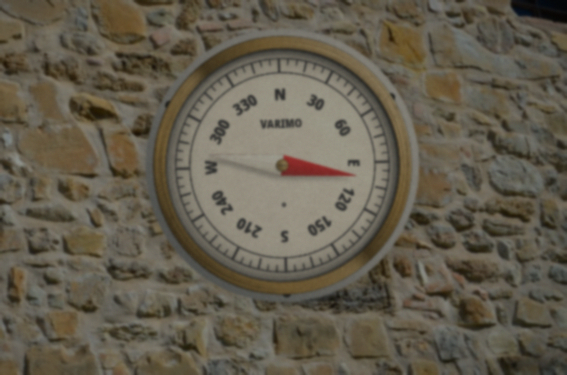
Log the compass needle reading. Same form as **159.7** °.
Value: **100** °
